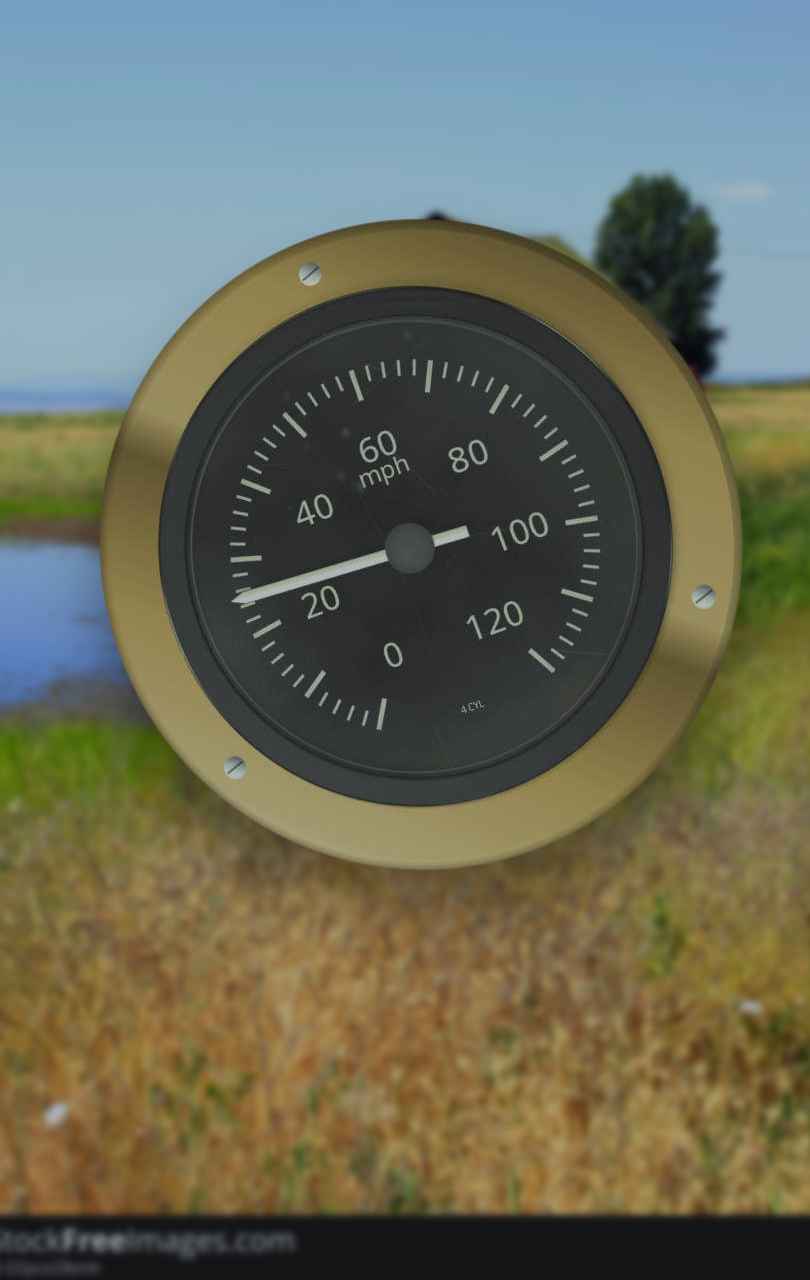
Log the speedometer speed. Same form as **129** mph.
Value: **25** mph
